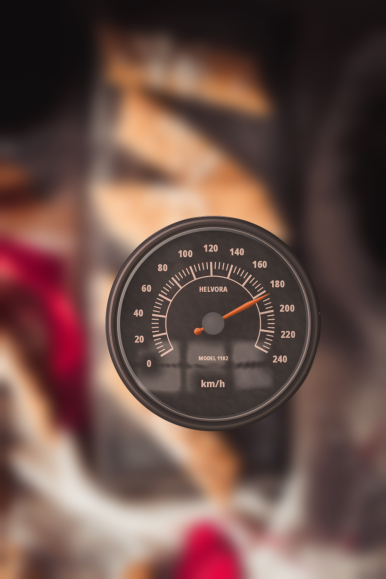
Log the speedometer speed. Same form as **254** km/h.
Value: **184** km/h
